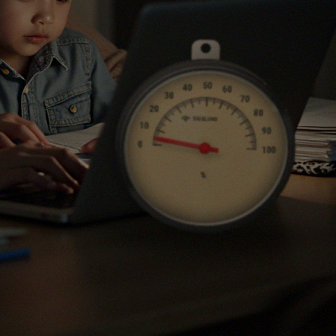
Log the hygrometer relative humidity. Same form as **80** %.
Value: **5** %
